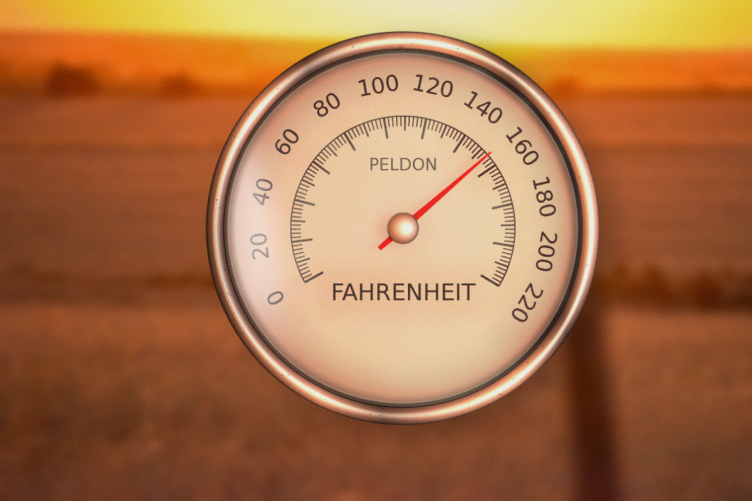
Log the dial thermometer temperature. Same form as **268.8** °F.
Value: **154** °F
